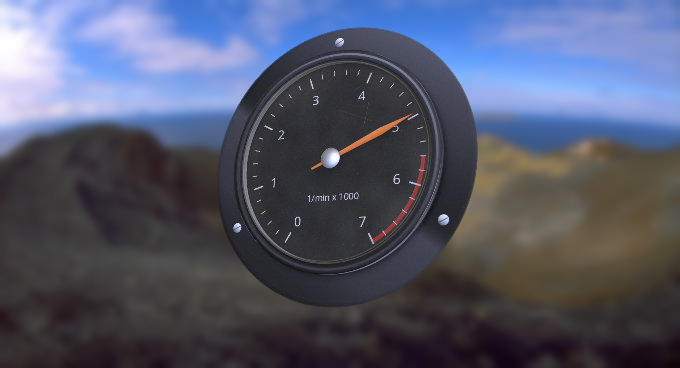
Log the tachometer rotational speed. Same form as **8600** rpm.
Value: **5000** rpm
